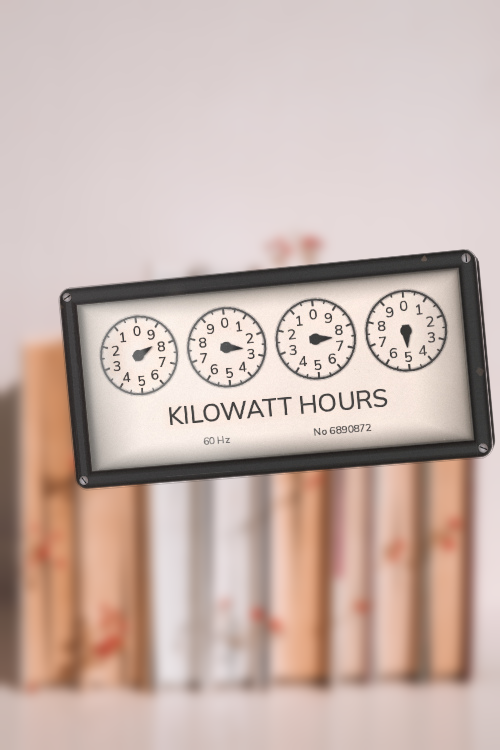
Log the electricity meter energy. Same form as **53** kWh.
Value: **8275** kWh
